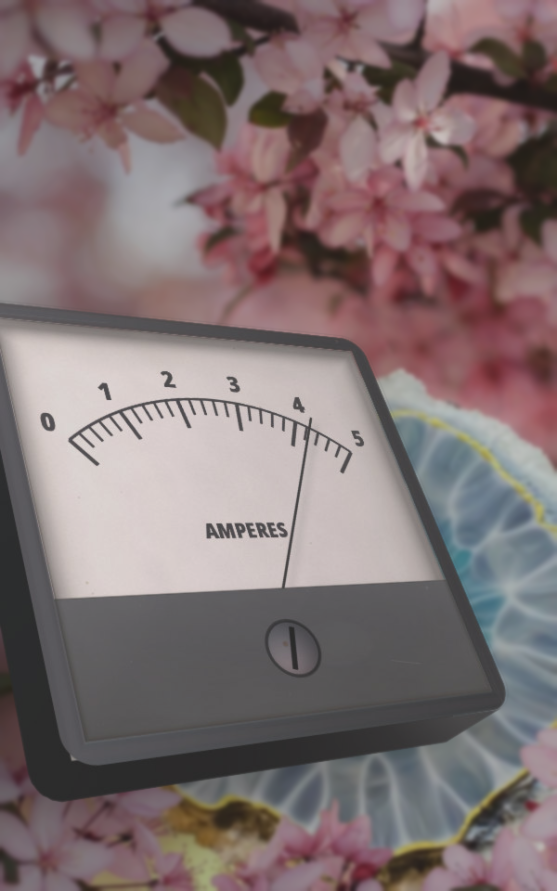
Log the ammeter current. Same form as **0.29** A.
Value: **4.2** A
